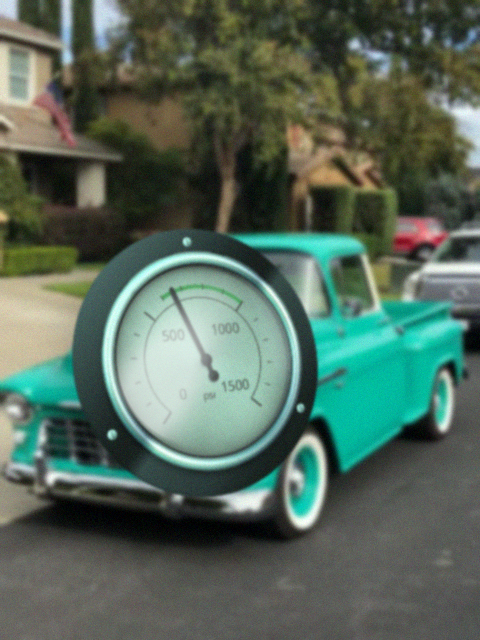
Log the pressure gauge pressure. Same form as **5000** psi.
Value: **650** psi
